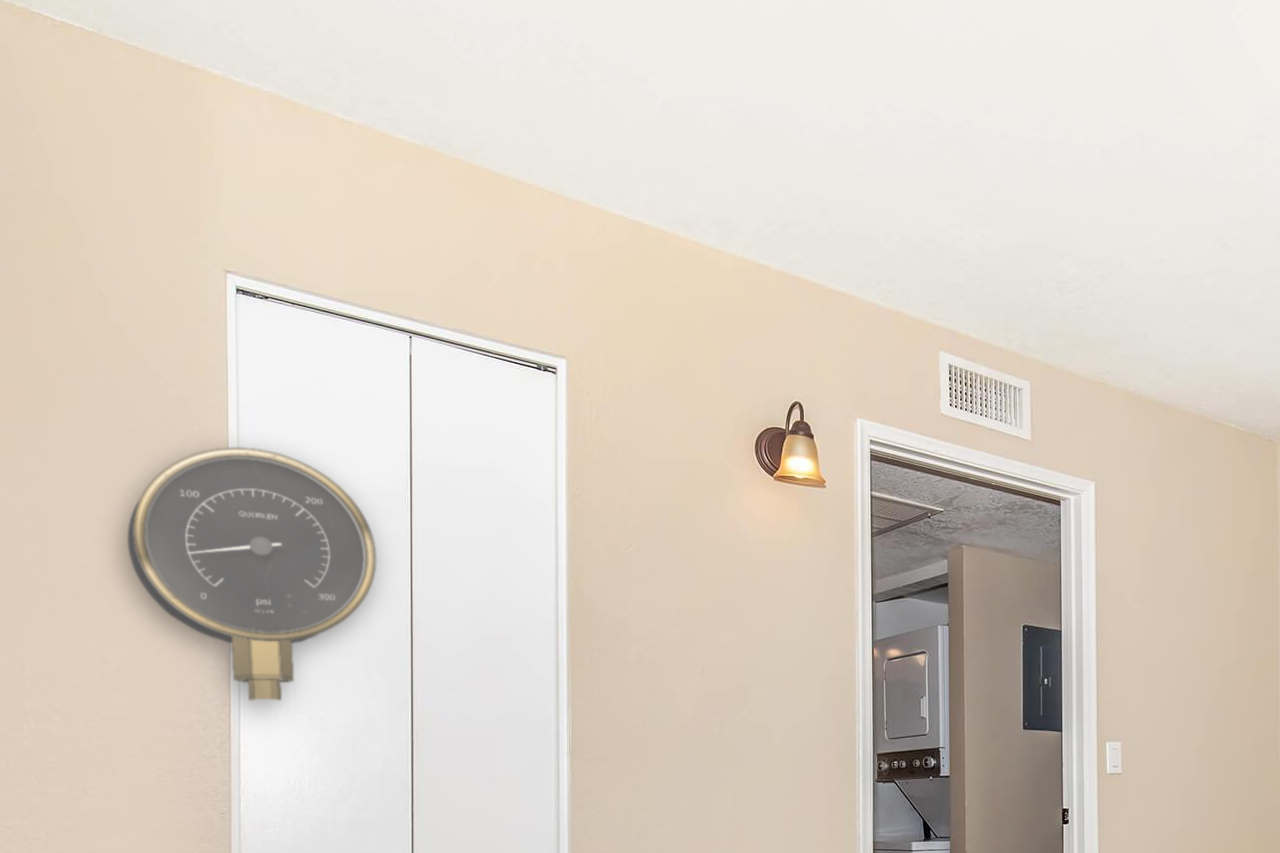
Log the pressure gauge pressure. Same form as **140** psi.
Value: **40** psi
